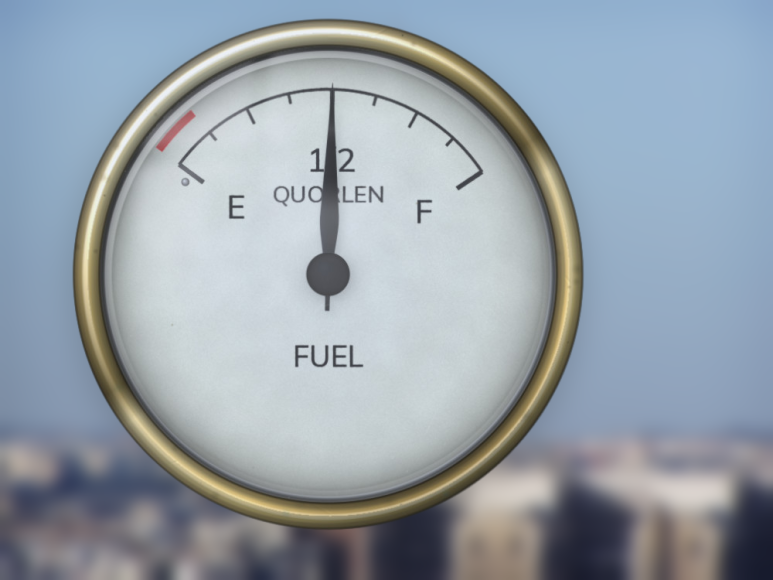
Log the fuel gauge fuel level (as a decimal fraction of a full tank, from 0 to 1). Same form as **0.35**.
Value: **0.5**
